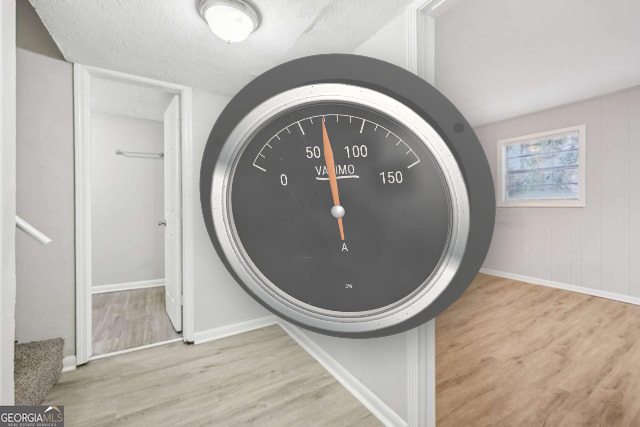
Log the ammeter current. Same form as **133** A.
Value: **70** A
